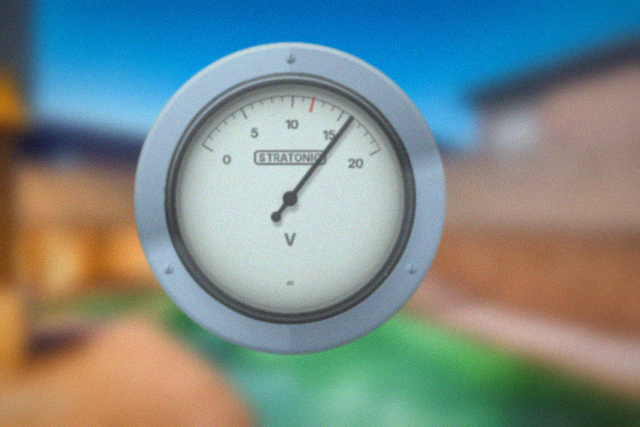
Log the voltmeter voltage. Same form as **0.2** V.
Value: **16** V
